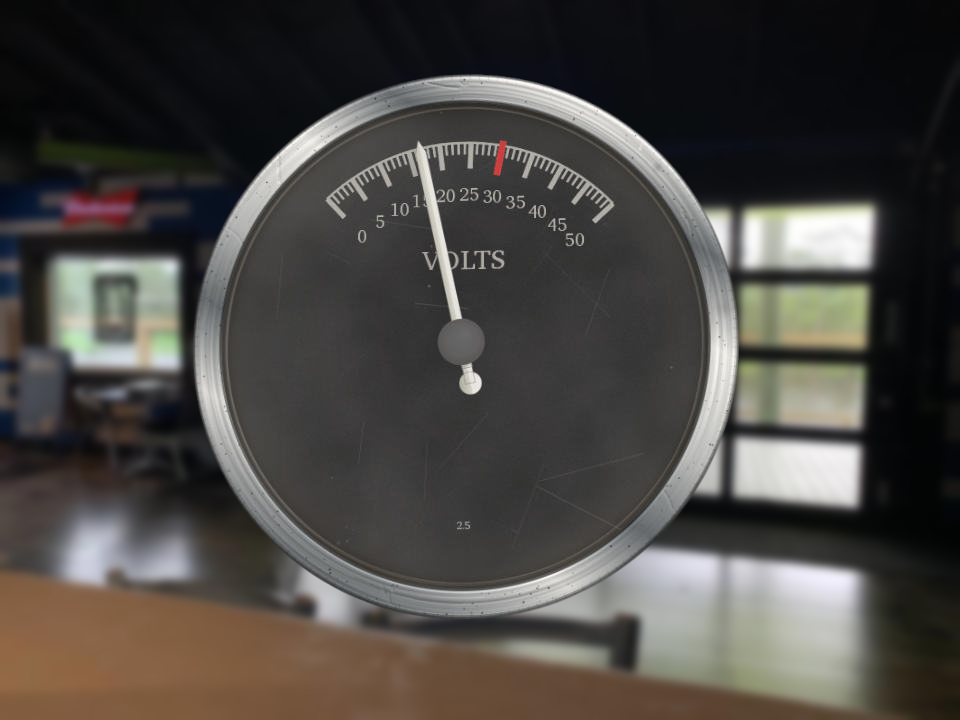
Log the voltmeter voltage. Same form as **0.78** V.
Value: **17** V
